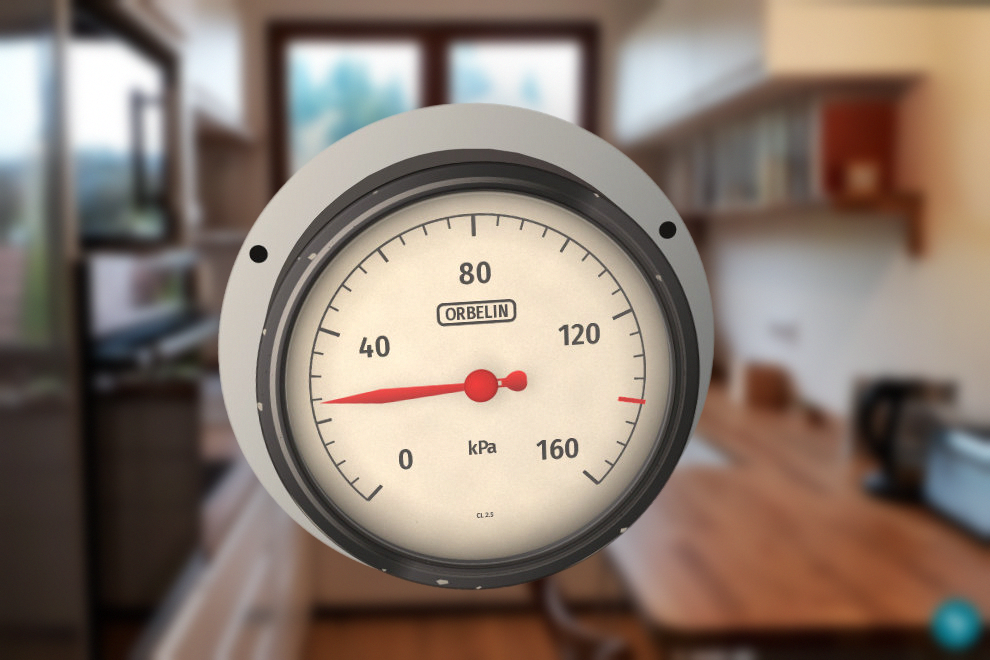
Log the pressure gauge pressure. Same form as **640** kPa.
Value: **25** kPa
